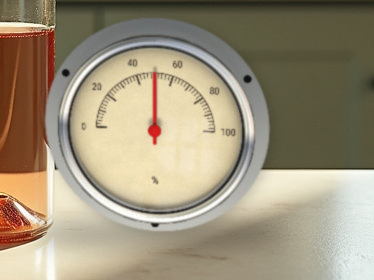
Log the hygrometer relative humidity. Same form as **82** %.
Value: **50** %
